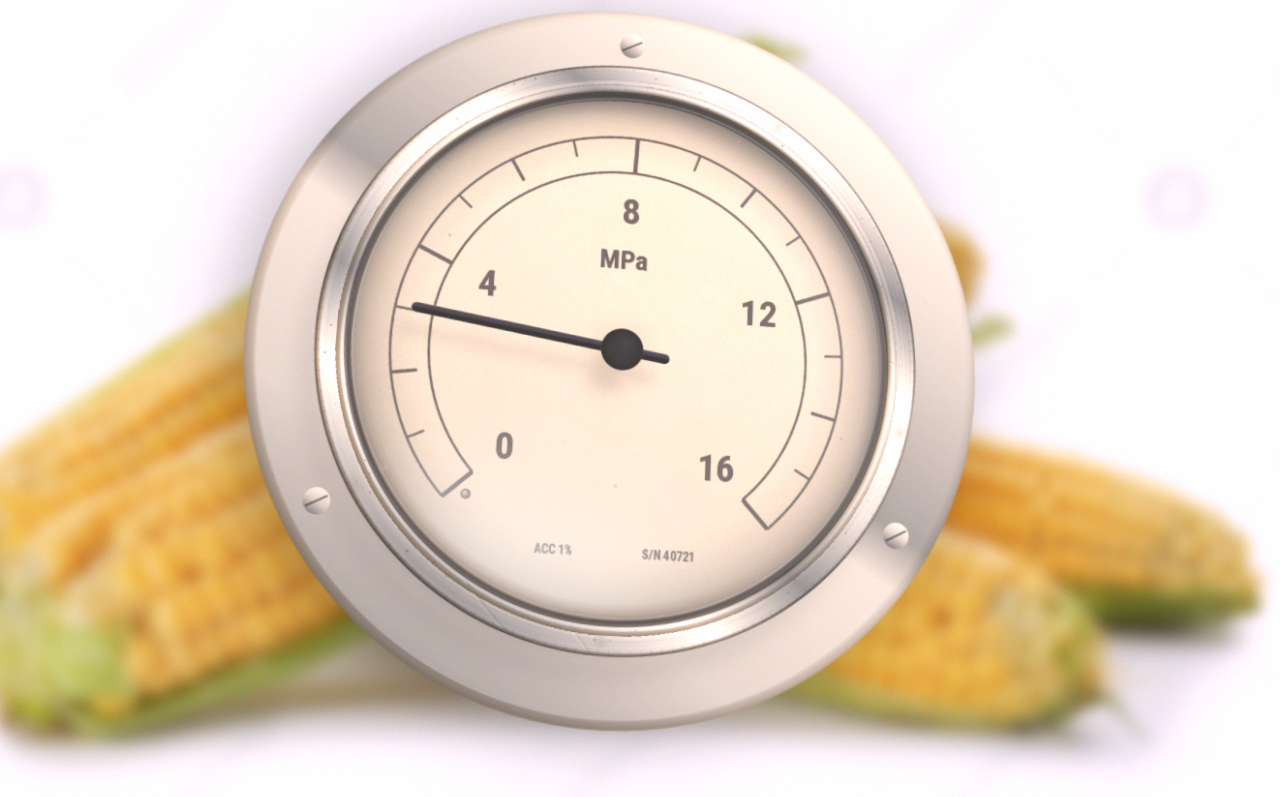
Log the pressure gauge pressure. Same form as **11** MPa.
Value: **3** MPa
